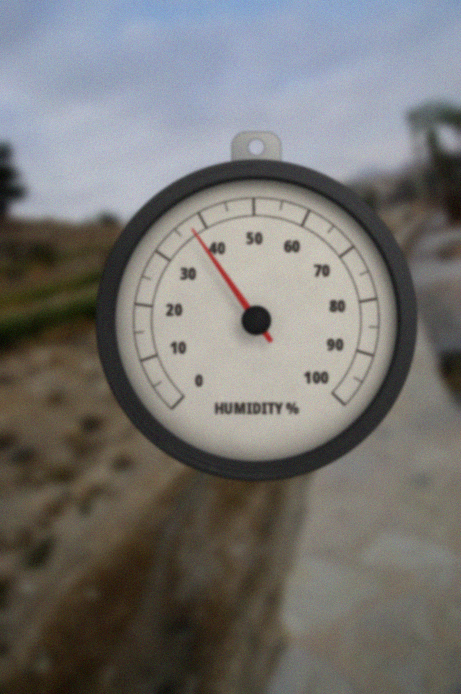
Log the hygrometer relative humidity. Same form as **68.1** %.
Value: **37.5** %
